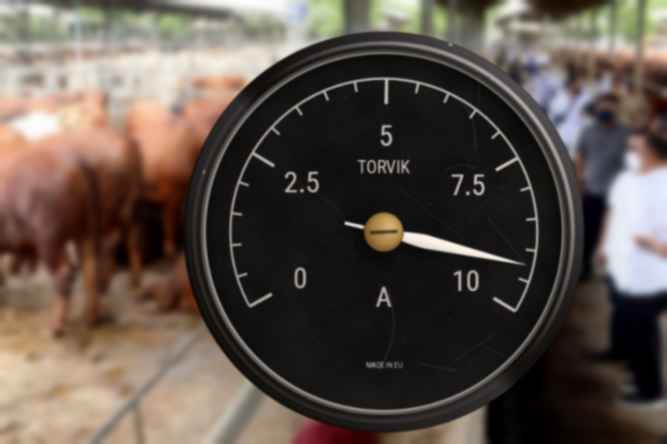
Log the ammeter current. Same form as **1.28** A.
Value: **9.25** A
